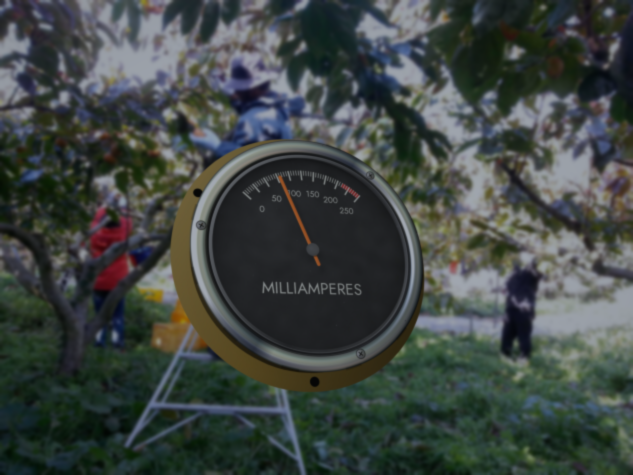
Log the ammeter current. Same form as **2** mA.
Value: **75** mA
